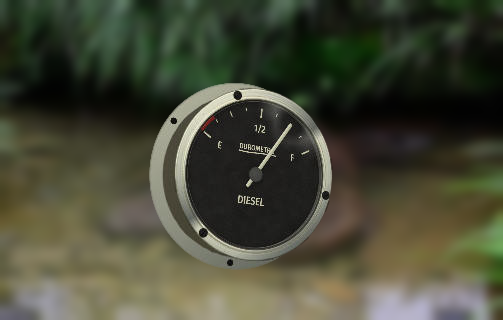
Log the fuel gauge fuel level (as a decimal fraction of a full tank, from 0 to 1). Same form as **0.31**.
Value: **0.75**
